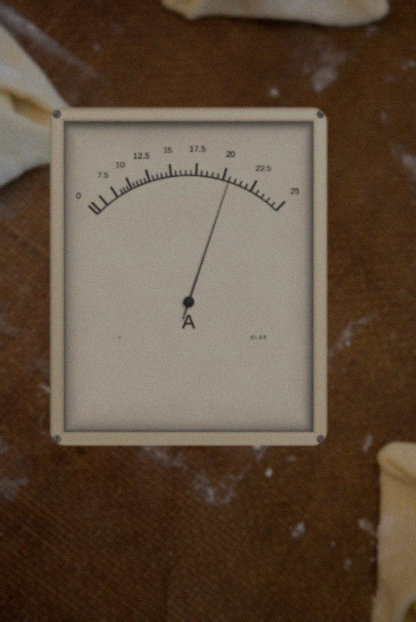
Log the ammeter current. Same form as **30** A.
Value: **20.5** A
